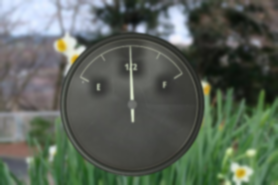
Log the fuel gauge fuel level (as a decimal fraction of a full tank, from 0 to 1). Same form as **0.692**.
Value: **0.5**
